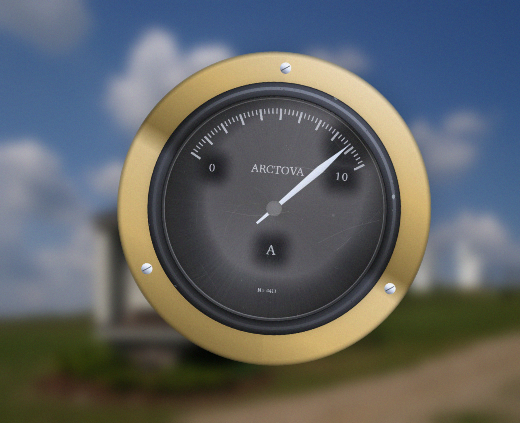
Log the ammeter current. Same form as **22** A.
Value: **8.8** A
